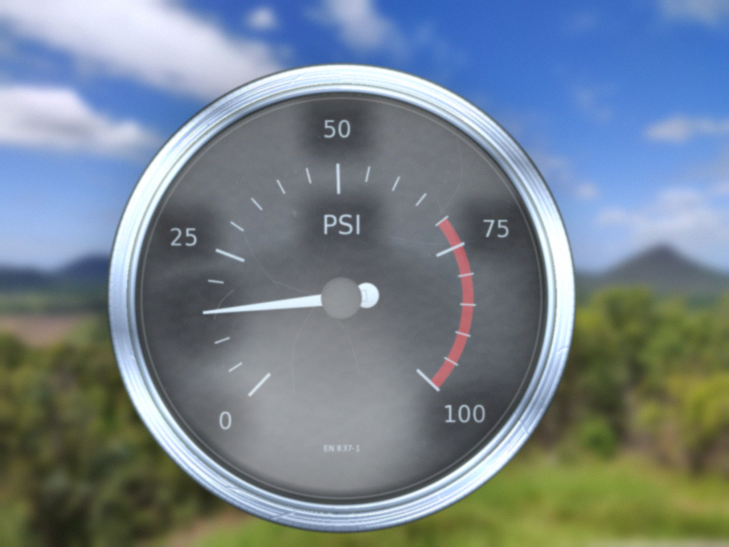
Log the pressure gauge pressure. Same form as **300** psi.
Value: **15** psi
